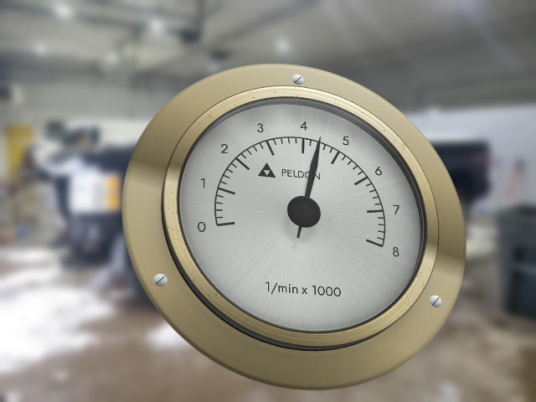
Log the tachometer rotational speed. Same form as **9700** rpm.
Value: **4400** rpm
